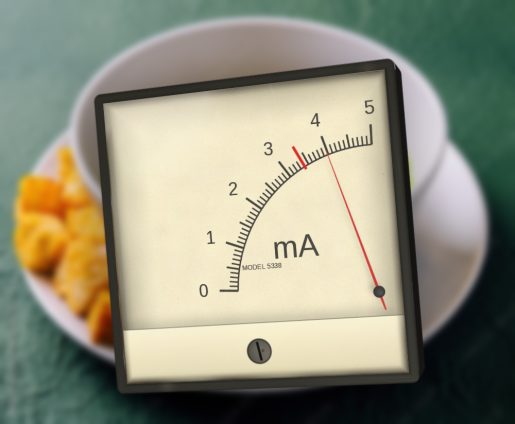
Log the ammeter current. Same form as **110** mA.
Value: **4** mA
